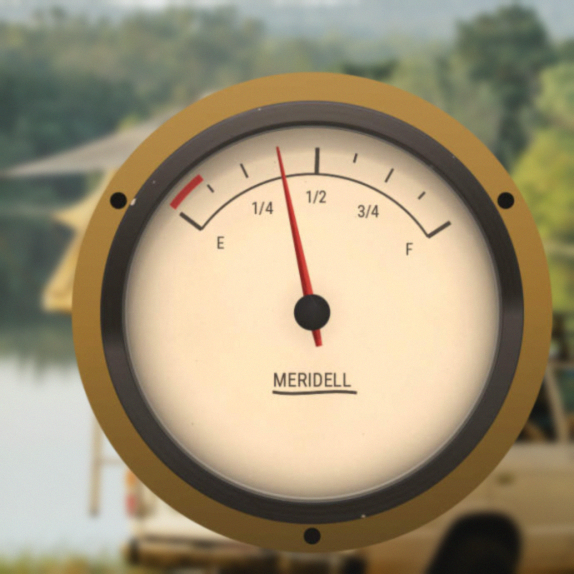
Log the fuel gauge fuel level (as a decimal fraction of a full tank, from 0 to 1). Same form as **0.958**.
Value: **0.375**
